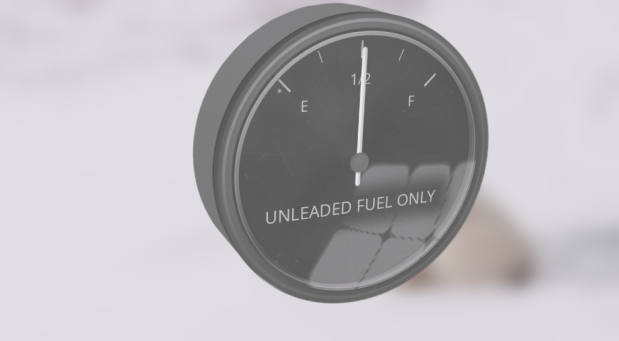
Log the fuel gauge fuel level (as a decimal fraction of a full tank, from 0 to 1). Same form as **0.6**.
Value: **0.5**
